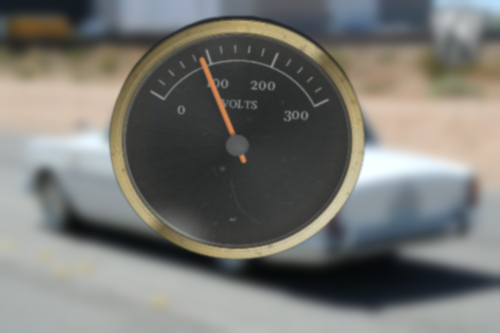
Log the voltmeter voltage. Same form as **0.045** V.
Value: **90** V
